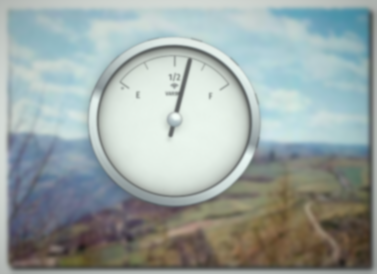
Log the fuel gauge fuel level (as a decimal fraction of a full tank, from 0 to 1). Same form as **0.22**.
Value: **0.625**
